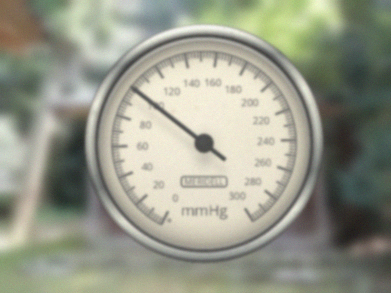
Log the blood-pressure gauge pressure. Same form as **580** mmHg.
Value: **100** mmHg
